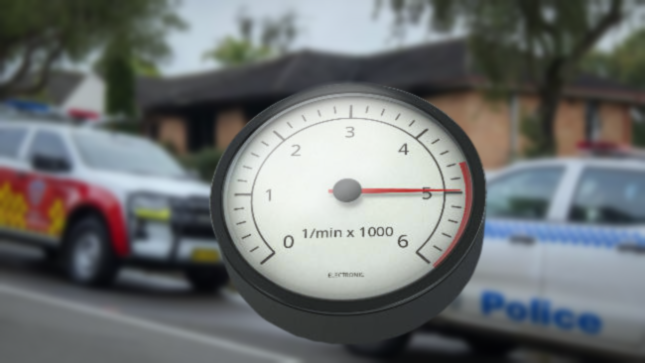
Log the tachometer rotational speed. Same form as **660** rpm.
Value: **5000** rpm
